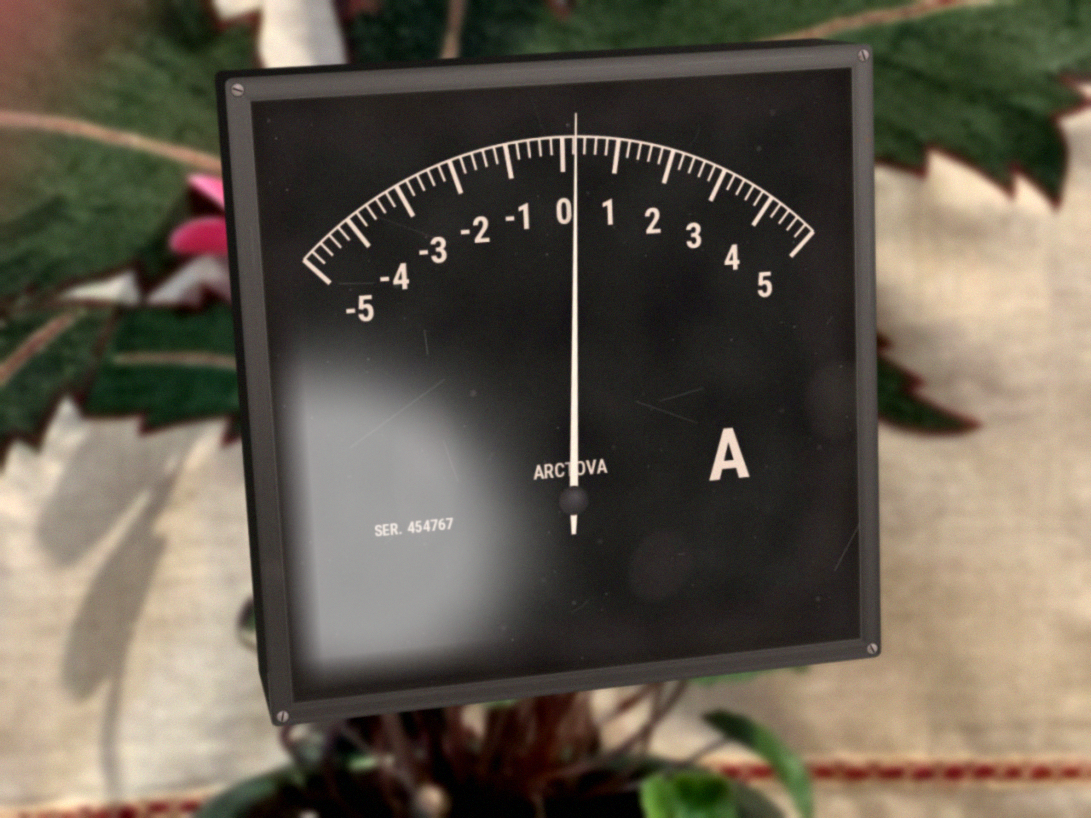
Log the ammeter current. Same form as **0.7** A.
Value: **0.2** A
